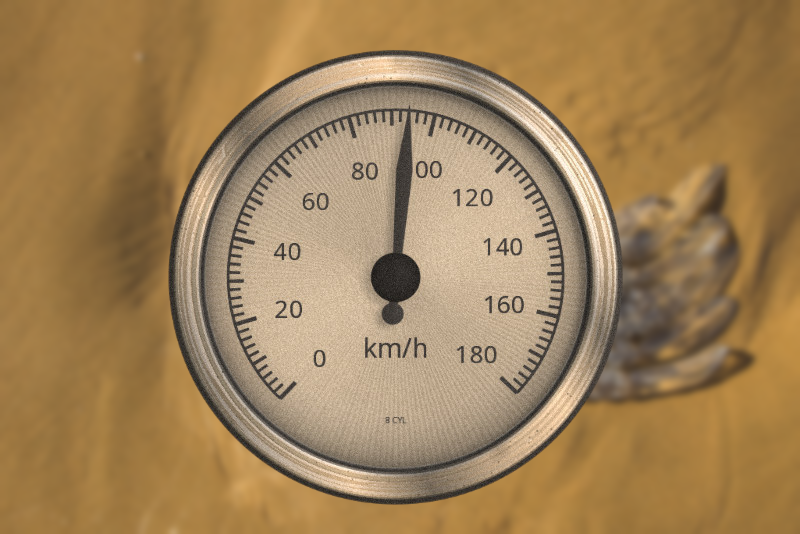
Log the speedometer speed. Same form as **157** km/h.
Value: **94** km/h
